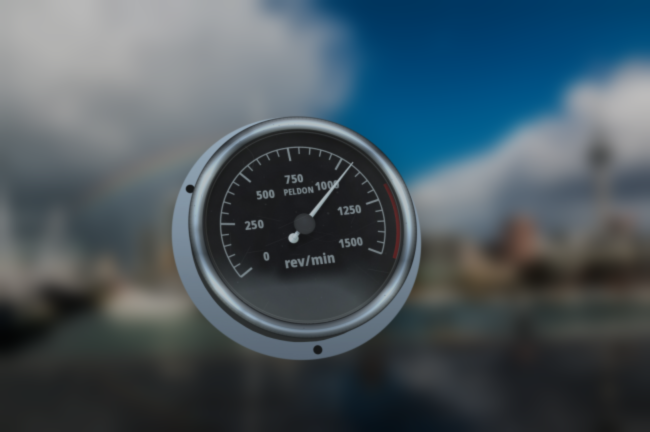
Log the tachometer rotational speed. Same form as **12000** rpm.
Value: **1050** rpm
